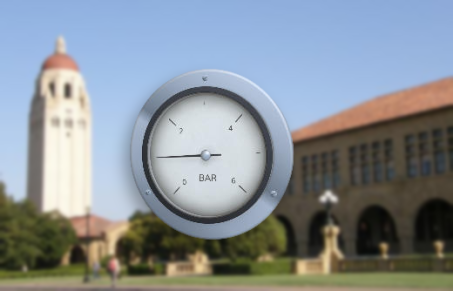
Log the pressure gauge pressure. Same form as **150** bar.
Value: **1** bar
